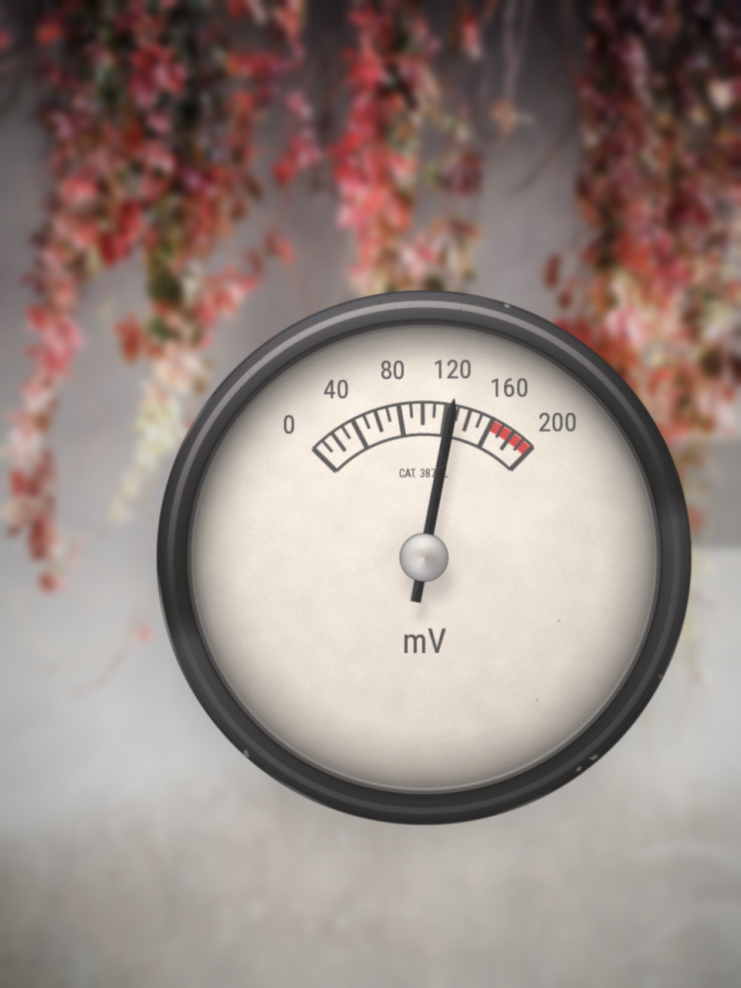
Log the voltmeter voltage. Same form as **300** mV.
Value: **125** mV
